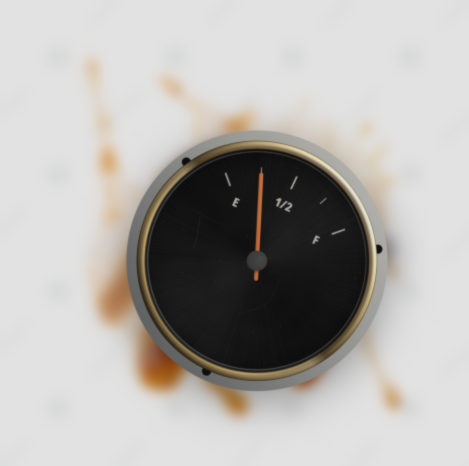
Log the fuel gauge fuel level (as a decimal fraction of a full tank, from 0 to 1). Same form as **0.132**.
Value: **0.25**
